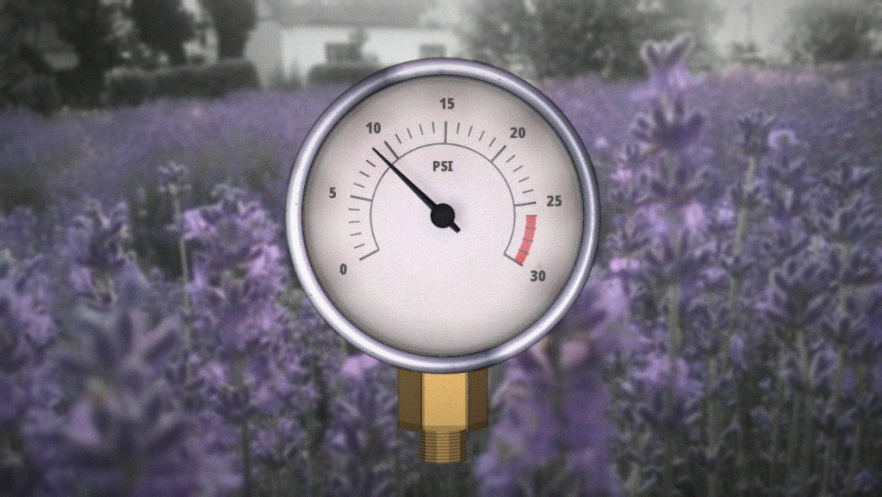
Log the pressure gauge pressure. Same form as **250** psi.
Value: **9** psi
